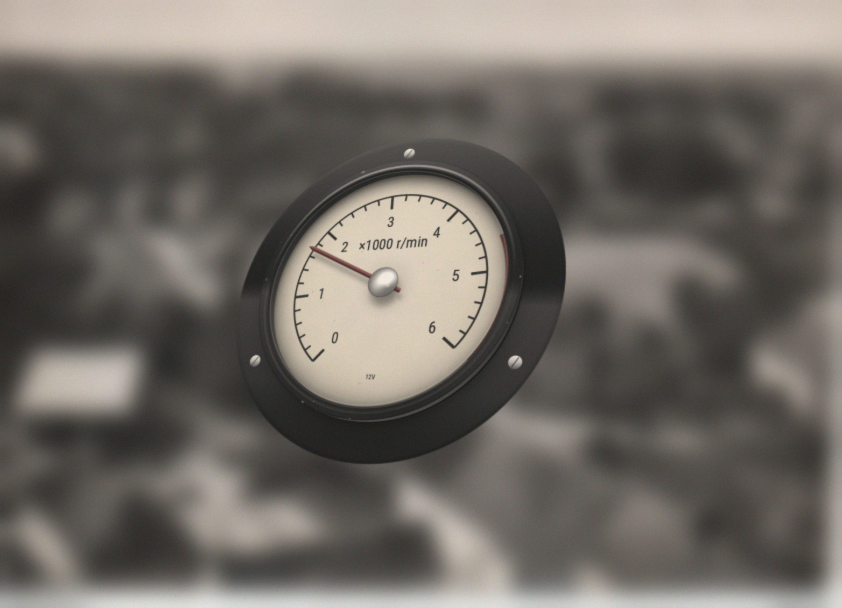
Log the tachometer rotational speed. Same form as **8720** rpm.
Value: **1700** rpm
